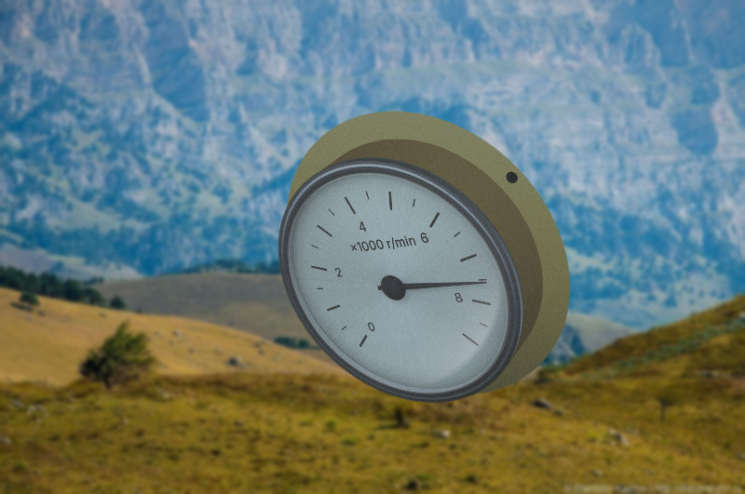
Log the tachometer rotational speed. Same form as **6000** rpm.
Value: **7500** rpm
